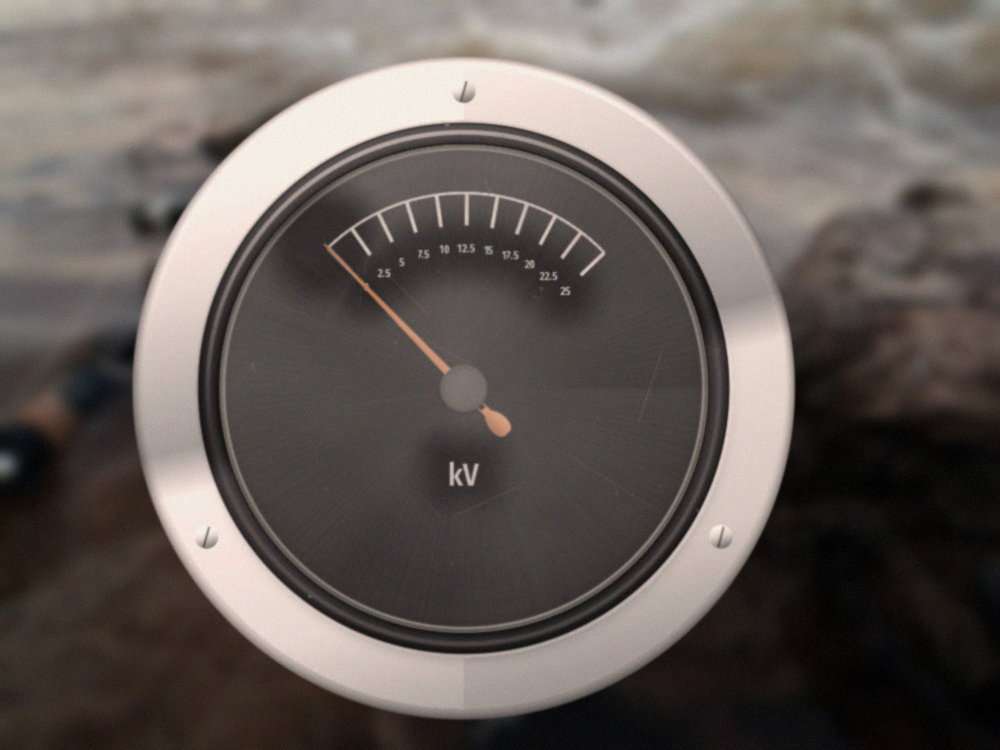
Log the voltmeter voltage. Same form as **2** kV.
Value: **0** kV
